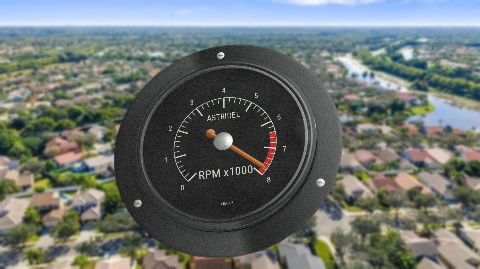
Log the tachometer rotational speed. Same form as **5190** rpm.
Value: **7800** rpm
